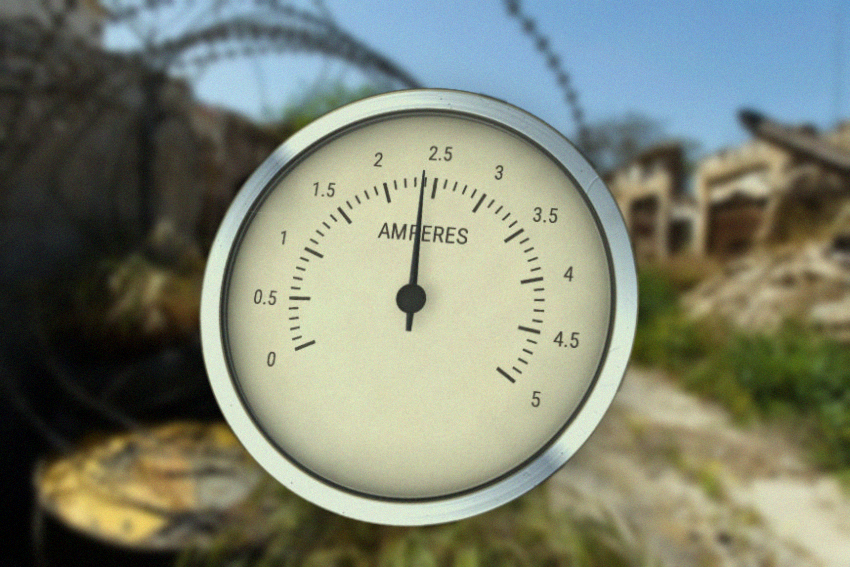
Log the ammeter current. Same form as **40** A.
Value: **2.4** A
